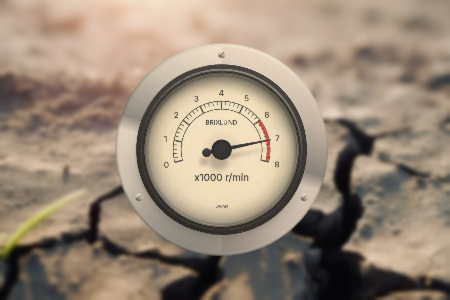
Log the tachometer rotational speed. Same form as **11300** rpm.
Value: **7000** rpm
